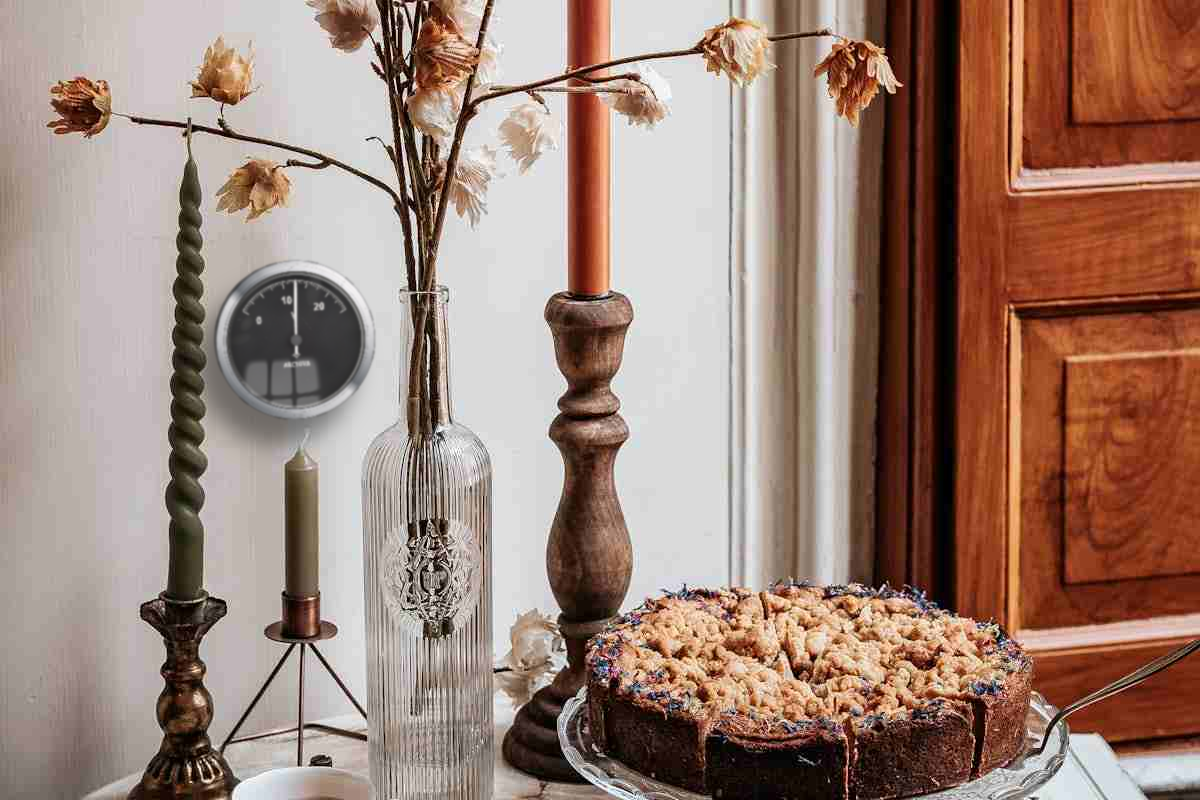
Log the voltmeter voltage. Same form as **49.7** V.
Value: **12.5** V
